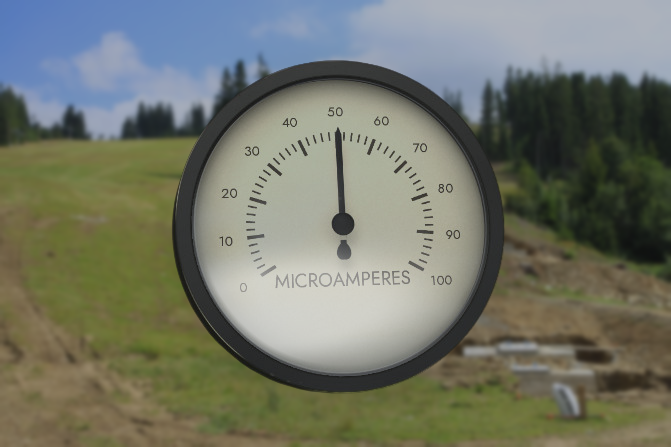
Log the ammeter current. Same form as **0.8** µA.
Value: **50** µA
